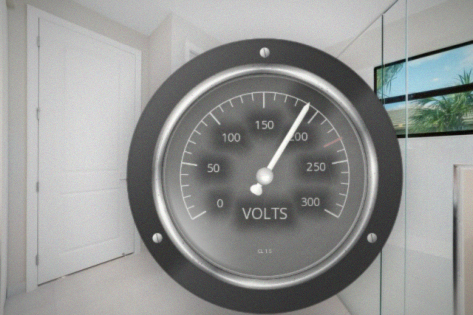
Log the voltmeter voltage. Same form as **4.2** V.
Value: **190** V
